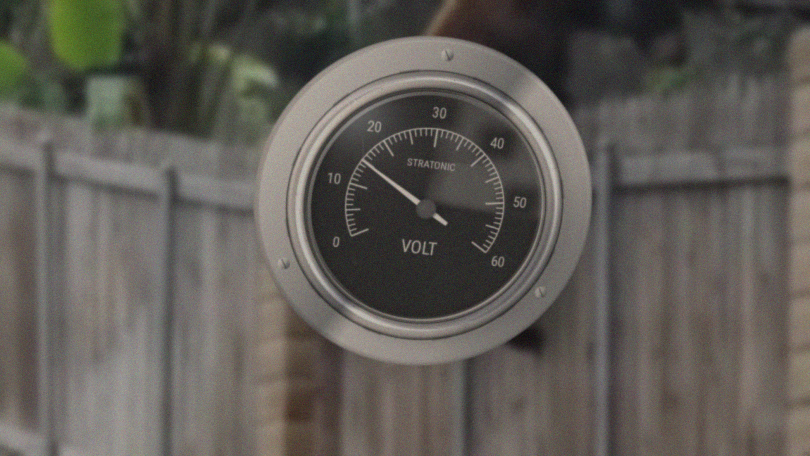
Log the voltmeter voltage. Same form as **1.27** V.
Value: **15** V
